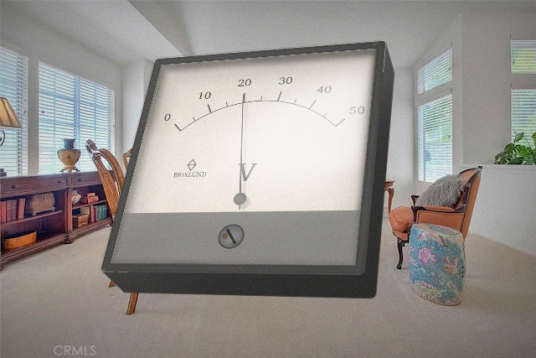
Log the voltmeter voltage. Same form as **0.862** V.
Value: **20** V
